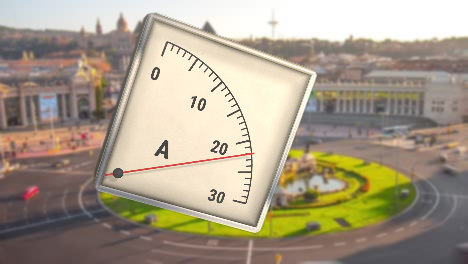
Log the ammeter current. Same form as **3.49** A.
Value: **22** A
